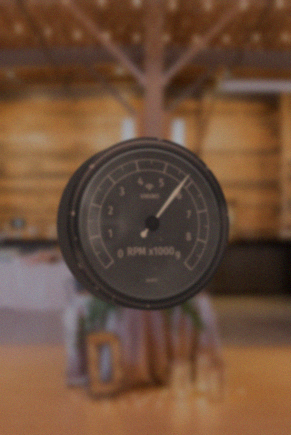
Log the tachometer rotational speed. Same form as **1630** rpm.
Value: **5750** rpm
